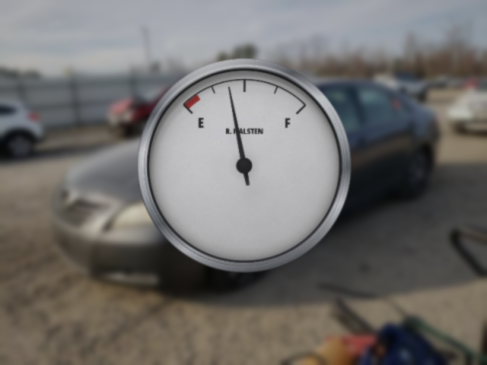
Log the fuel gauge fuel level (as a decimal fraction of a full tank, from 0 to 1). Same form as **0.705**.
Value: **0.375**
